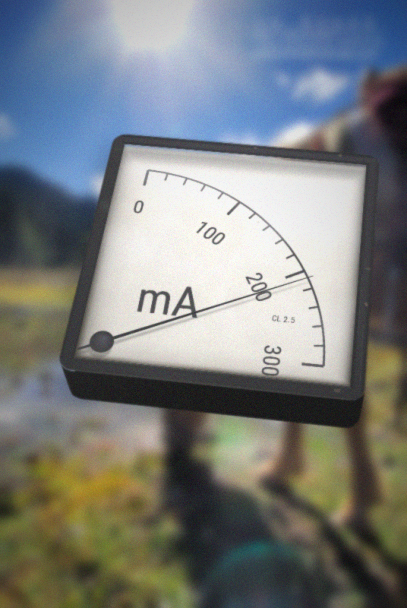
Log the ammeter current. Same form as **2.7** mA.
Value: **210** mA
